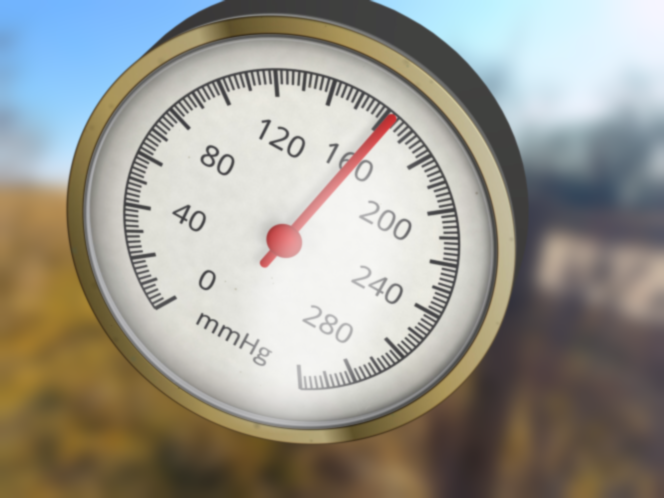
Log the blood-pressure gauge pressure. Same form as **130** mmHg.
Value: **162** mmHg
